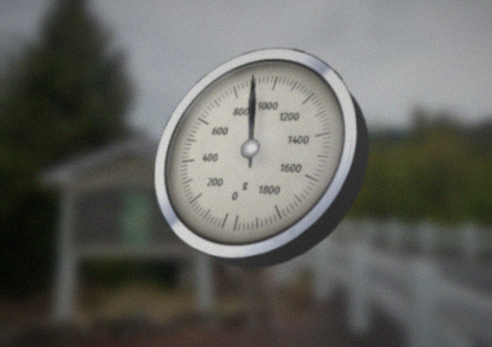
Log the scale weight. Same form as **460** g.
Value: **900** g
